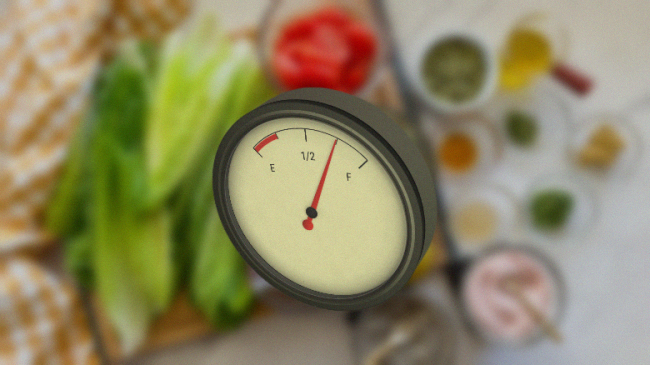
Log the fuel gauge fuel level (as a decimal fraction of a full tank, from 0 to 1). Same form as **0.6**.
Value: **0.75**
